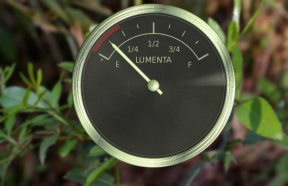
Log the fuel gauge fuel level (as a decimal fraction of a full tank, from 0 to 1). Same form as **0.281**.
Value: **0.125**
